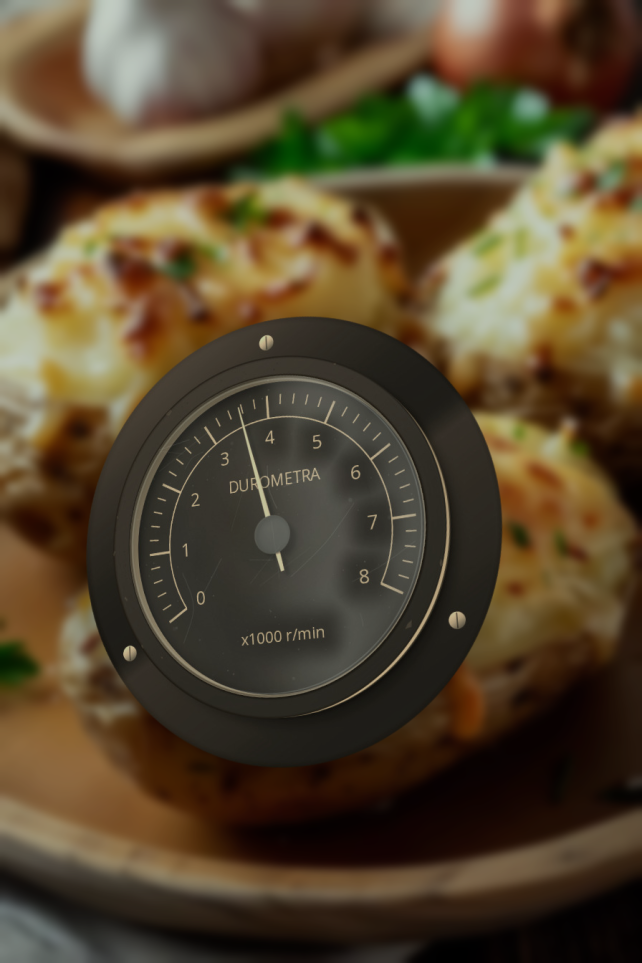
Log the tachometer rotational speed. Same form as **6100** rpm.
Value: **3600** rpm
